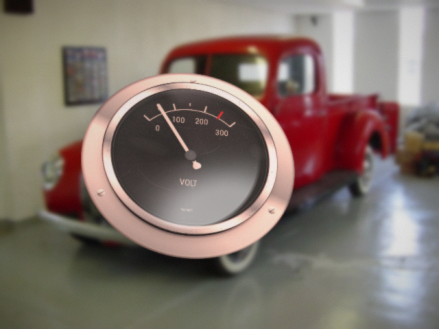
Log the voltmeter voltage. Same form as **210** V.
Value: **50** V
